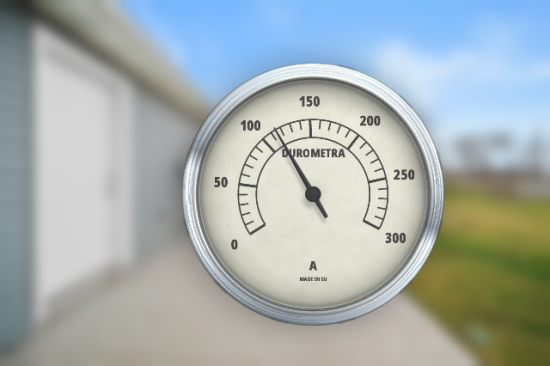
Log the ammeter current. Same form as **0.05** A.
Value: **115** A
